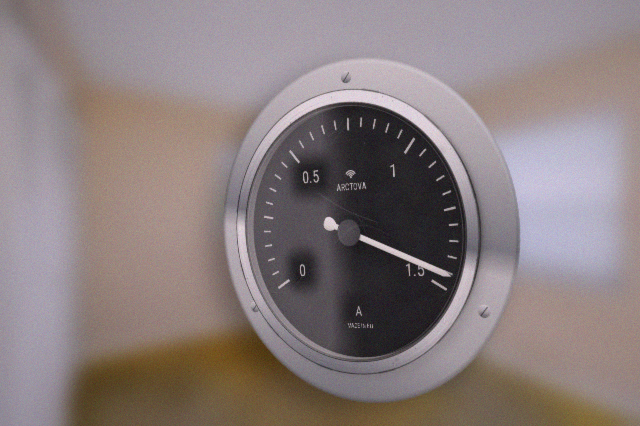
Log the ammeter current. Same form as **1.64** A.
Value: **1.45** A
